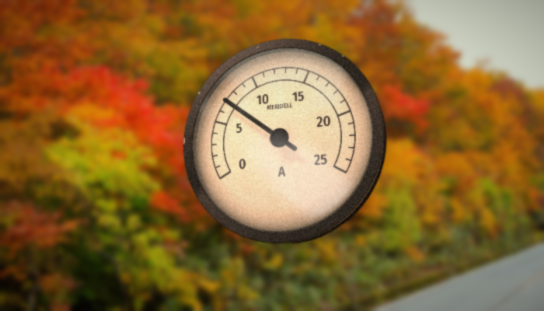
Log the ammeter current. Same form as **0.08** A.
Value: **7** A
